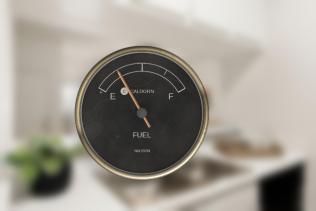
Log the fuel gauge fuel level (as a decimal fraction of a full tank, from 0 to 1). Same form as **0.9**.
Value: **0.25**
